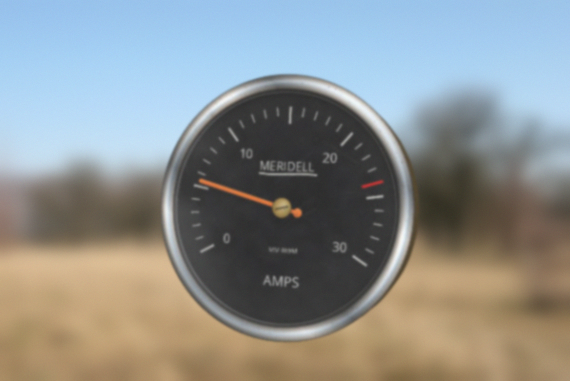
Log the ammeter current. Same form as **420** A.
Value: **5.5** A
